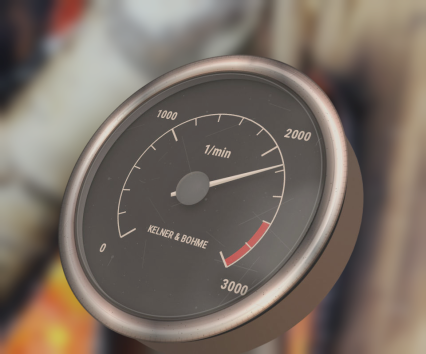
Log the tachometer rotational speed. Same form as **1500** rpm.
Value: **2200** rpm
